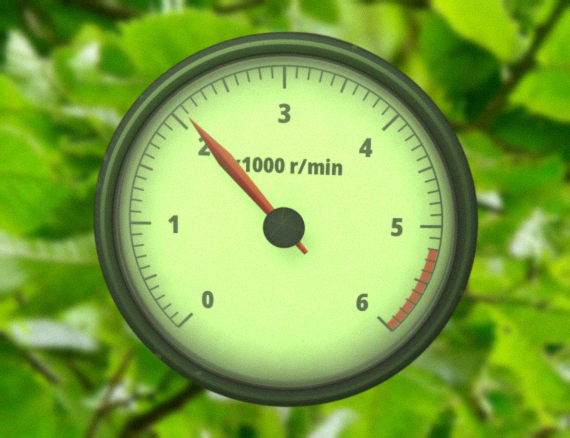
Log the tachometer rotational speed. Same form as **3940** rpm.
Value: **2100** rpm
